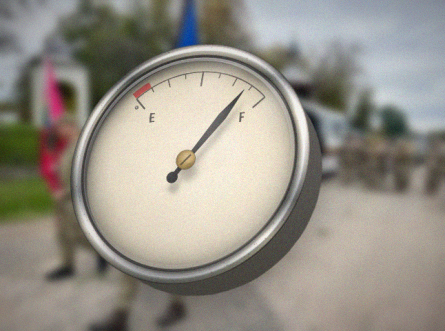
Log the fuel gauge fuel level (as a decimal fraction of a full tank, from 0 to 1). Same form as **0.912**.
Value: **0.875**
